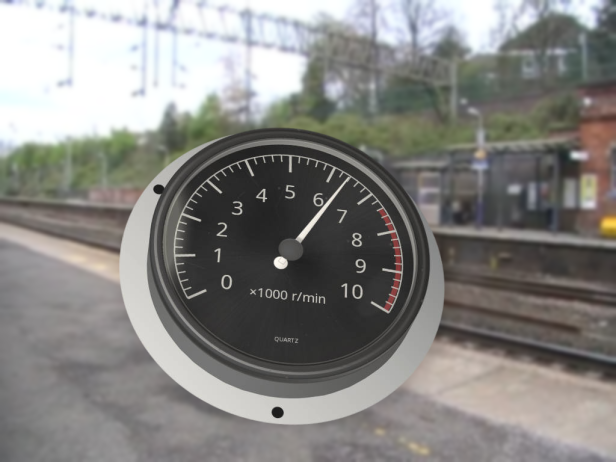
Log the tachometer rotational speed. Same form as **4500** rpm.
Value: **6400** rpm
